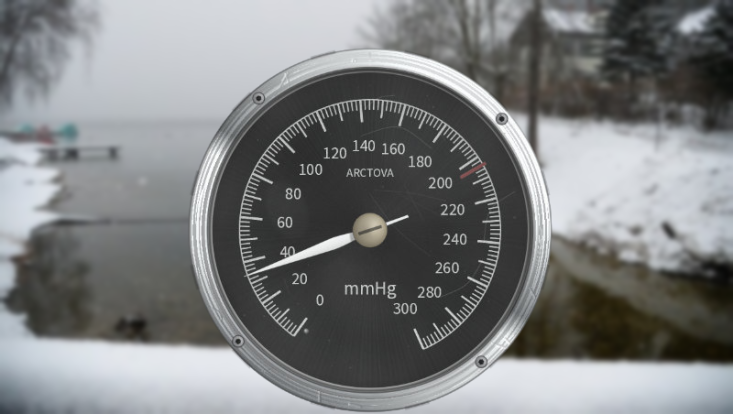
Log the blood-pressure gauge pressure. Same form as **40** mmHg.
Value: **34** mmHg
